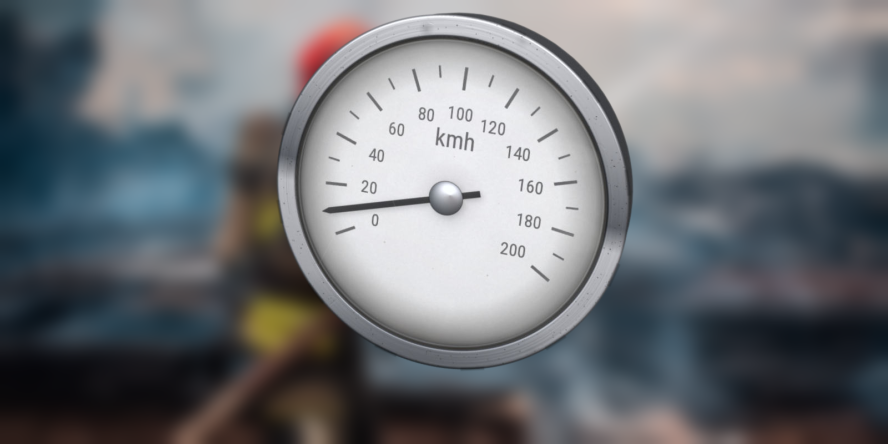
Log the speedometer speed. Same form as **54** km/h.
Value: **10** km/h
